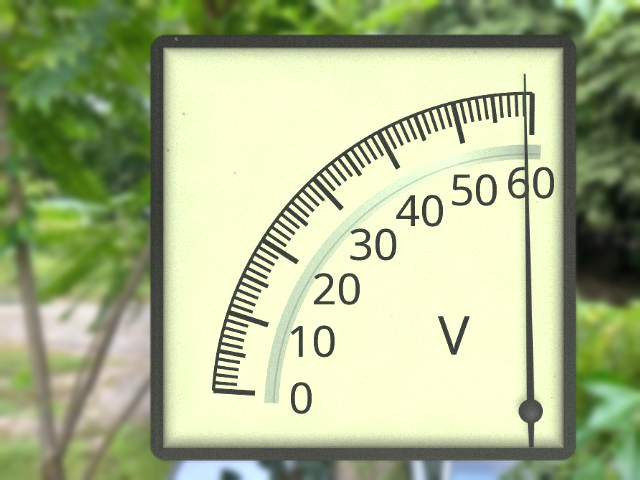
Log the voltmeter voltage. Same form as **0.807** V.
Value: **59** V
